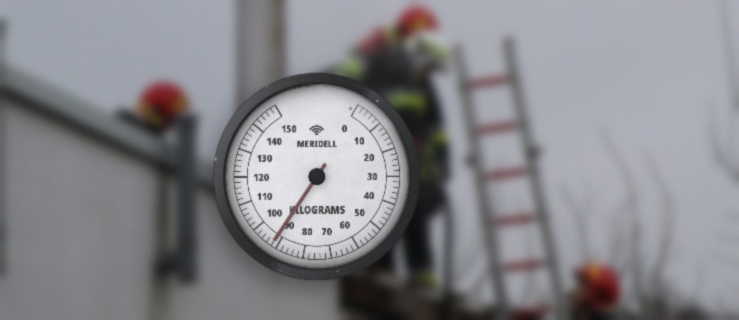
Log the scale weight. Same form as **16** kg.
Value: **92** kg
